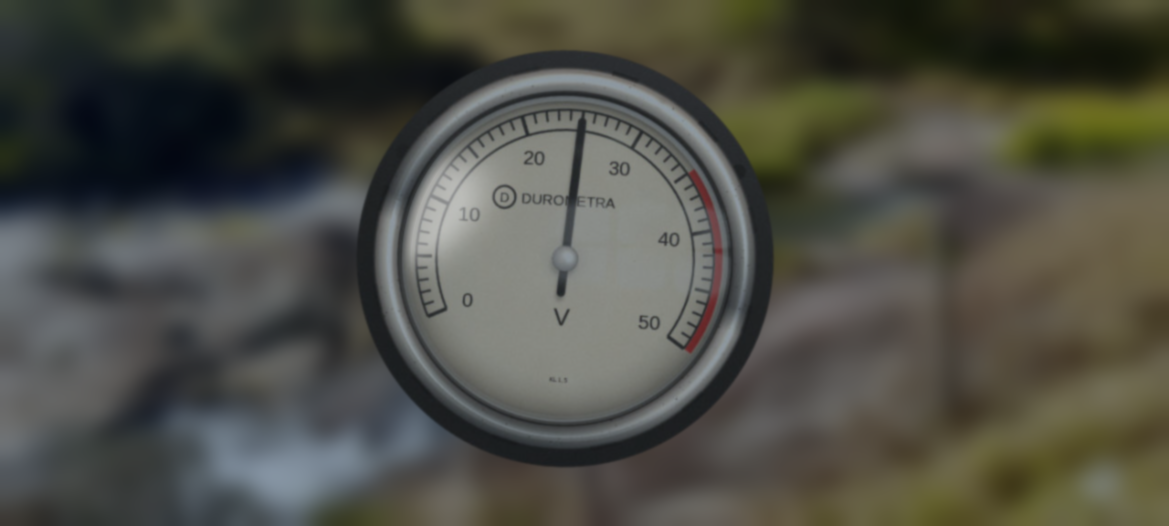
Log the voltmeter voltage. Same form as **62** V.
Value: **25** V
